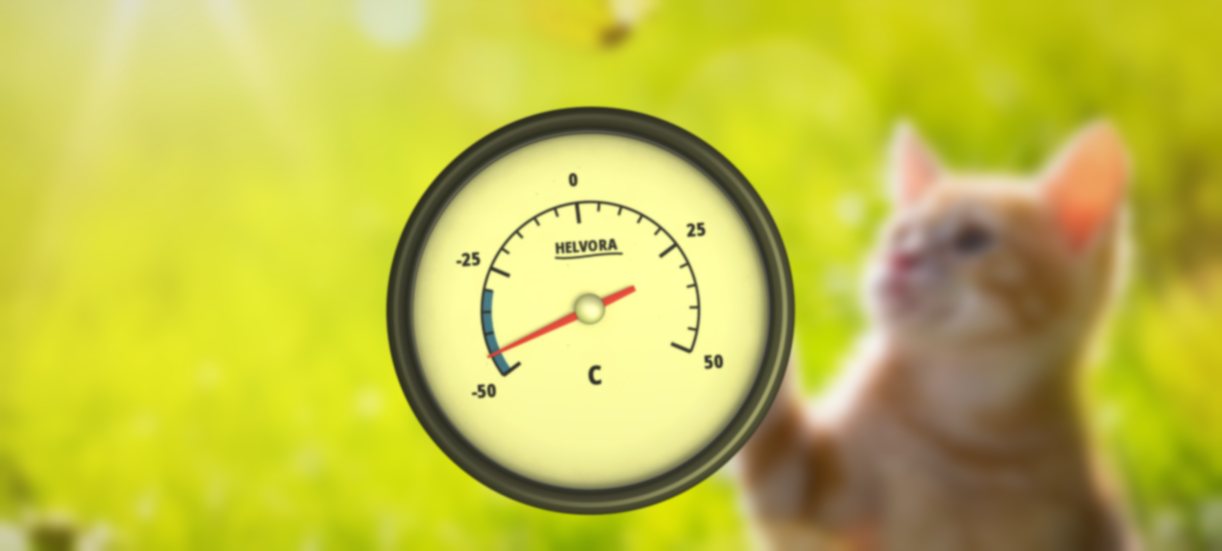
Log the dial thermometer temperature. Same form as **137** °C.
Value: **-45** °C
